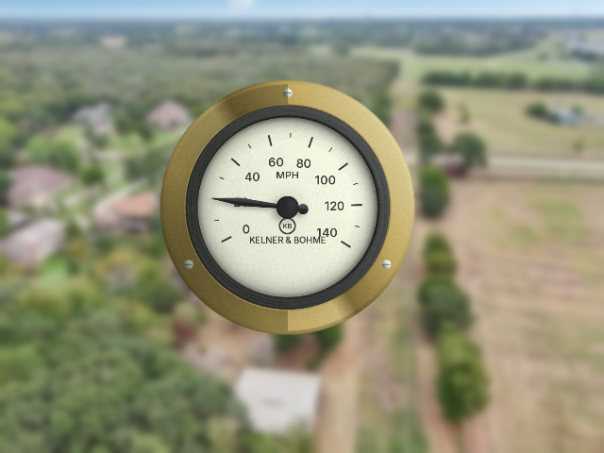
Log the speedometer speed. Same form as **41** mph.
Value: **20** mph
